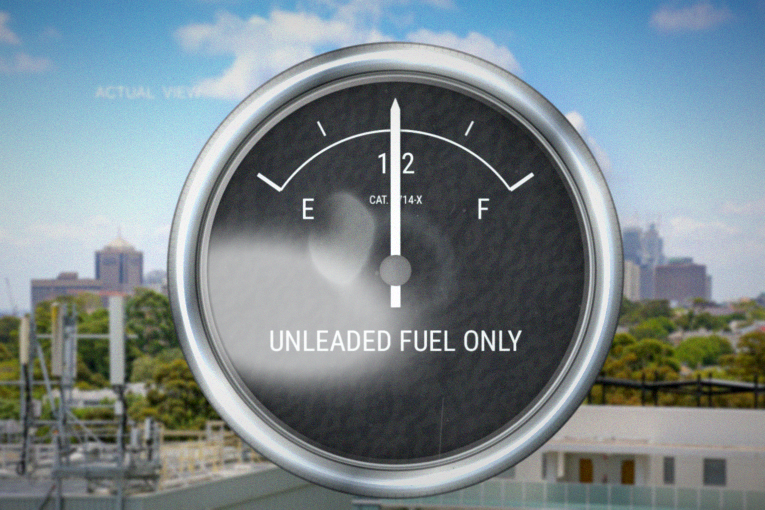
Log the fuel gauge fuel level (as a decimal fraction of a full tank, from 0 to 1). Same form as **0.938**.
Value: **0.5**
